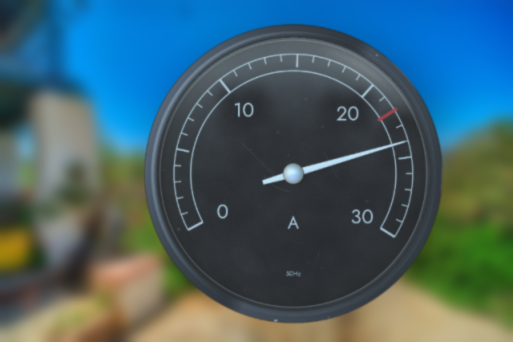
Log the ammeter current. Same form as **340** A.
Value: **24** A
